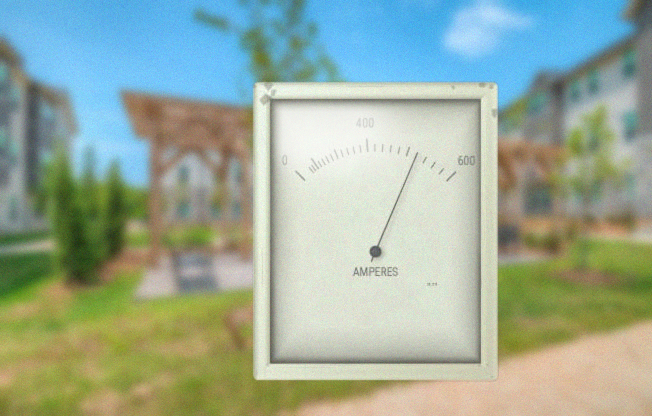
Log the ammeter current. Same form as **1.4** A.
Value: **520** A
